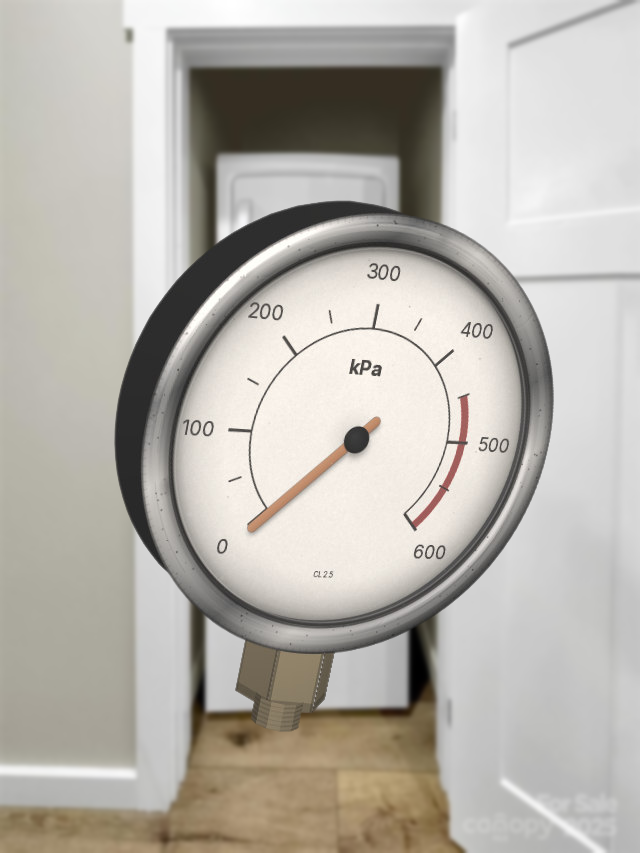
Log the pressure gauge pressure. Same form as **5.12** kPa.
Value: **0** kPa
